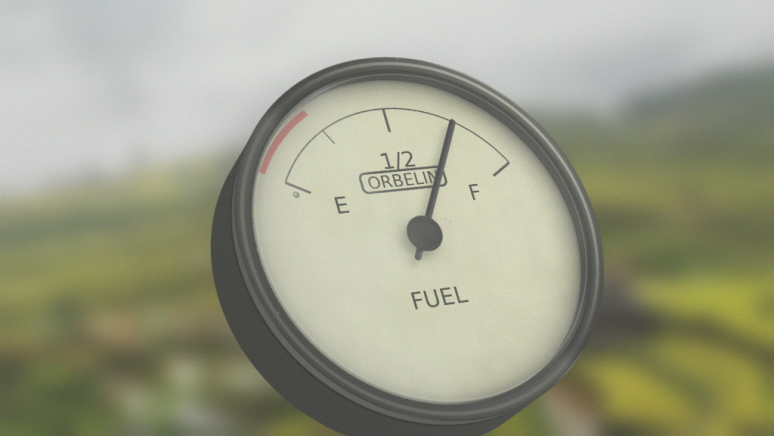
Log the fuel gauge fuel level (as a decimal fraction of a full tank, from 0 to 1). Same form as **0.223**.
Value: **0.75**
